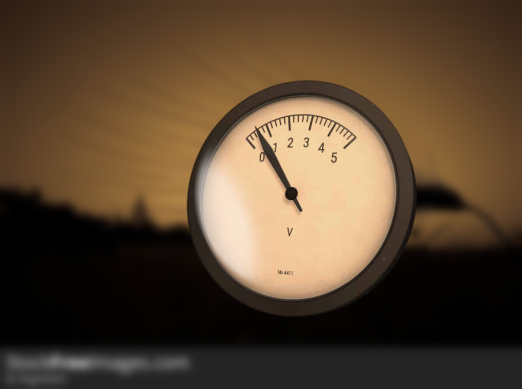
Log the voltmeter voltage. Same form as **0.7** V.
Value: **0.6** V
